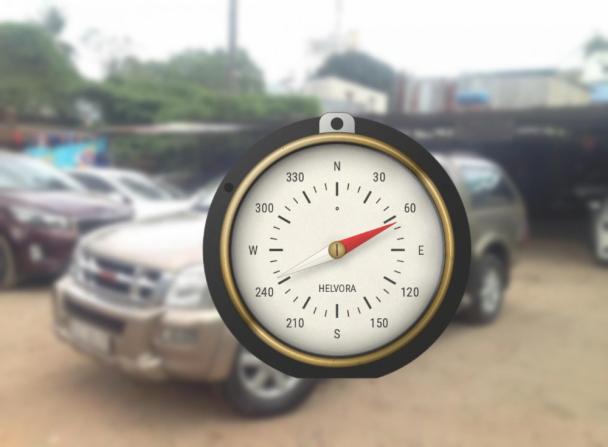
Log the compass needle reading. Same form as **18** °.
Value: **65** °
